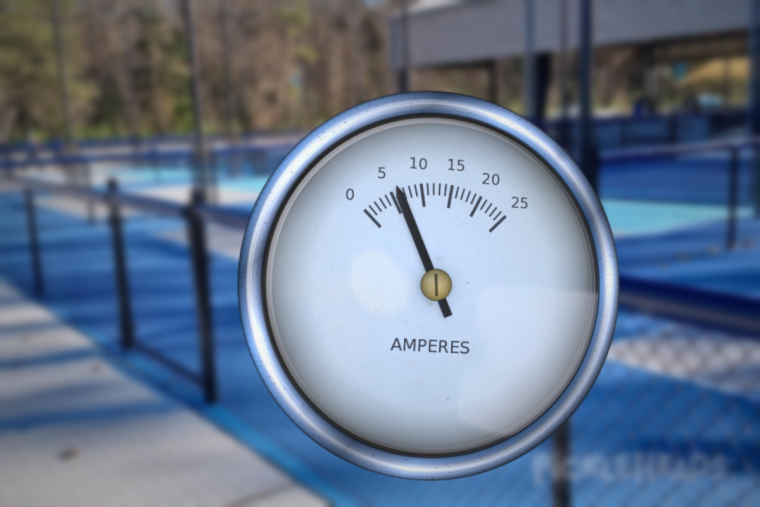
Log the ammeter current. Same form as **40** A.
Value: **6** A
